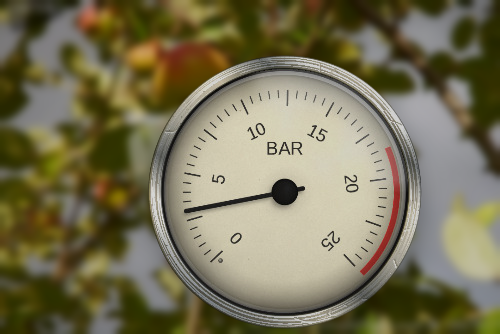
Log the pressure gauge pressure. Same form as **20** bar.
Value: **3** bar
